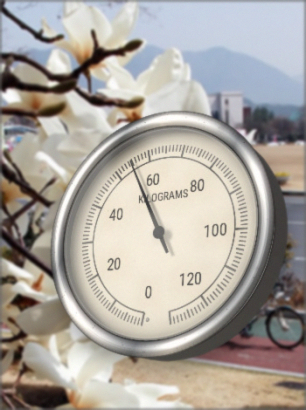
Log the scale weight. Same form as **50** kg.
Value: **55** kg
